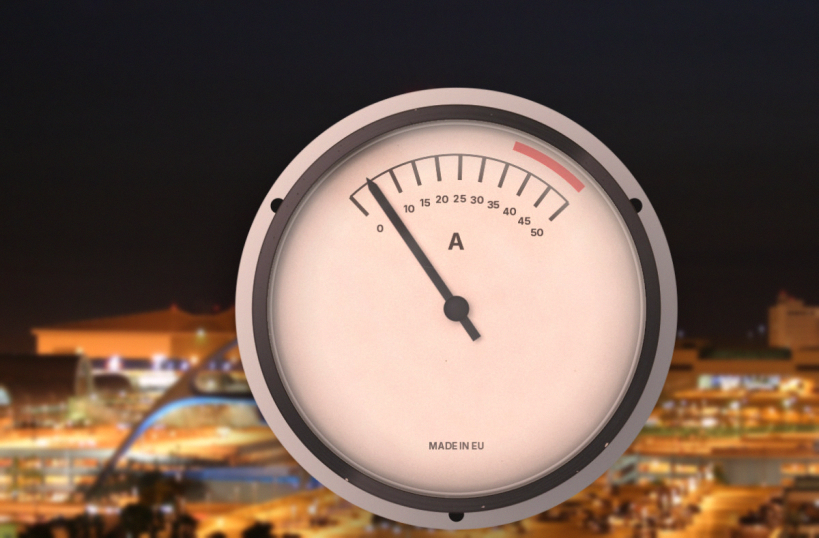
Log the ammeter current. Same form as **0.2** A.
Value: **5** A
